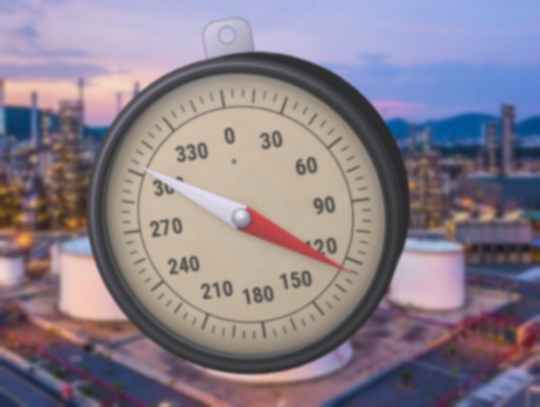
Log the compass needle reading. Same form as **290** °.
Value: **125** °
